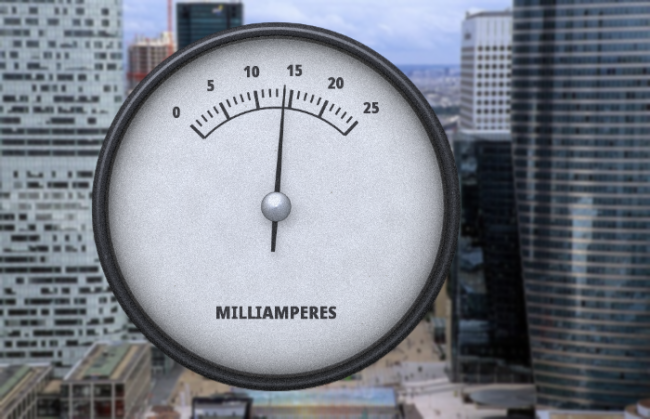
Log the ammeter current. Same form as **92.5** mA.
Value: **14** mA
